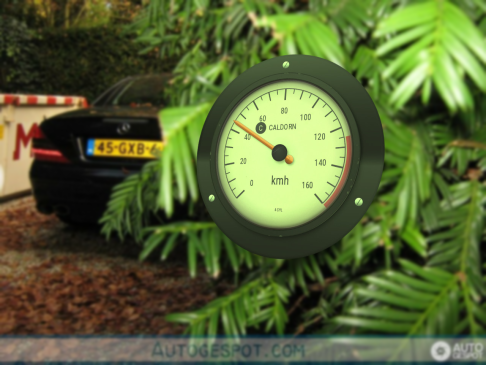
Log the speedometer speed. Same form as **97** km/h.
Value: **45** km/h
